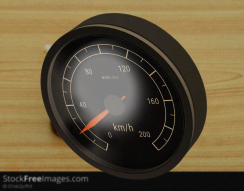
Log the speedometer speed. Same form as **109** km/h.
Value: **20** km/h
